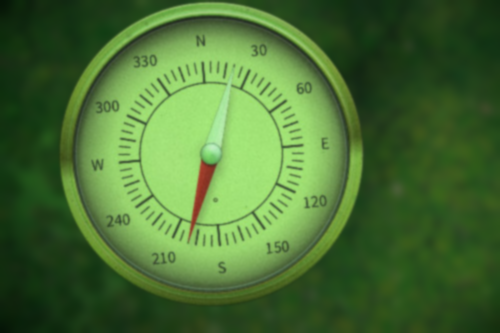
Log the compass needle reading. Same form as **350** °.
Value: **200** °
